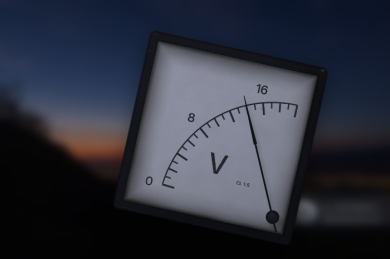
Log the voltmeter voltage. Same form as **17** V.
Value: **14** V
